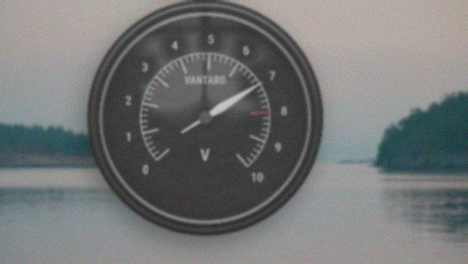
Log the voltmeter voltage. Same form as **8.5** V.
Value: **7** V
